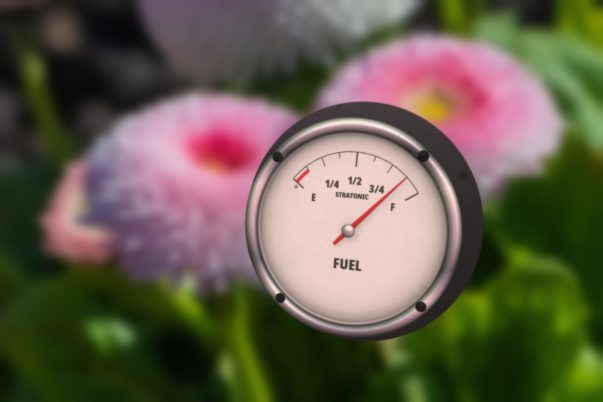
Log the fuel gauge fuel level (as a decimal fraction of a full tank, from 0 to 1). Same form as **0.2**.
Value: **0.875**
